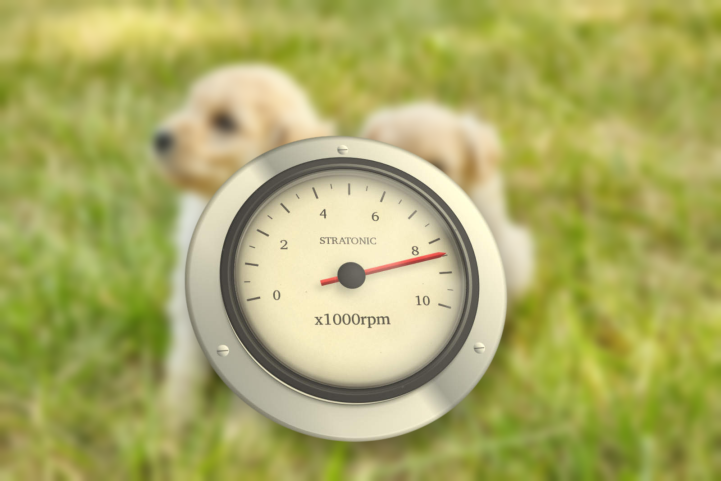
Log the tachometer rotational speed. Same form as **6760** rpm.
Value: **8500** rpm
